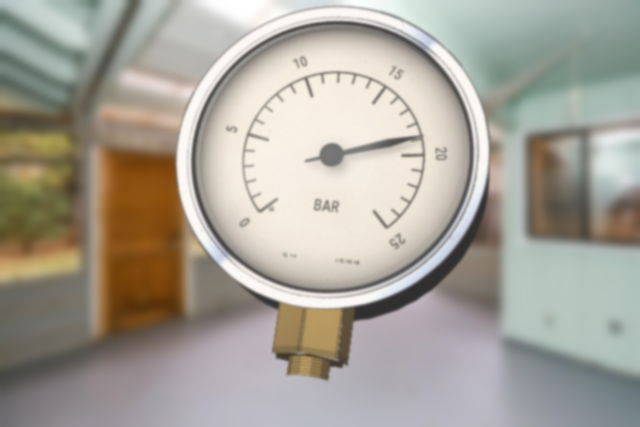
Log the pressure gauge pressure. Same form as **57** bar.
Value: **19** bar
